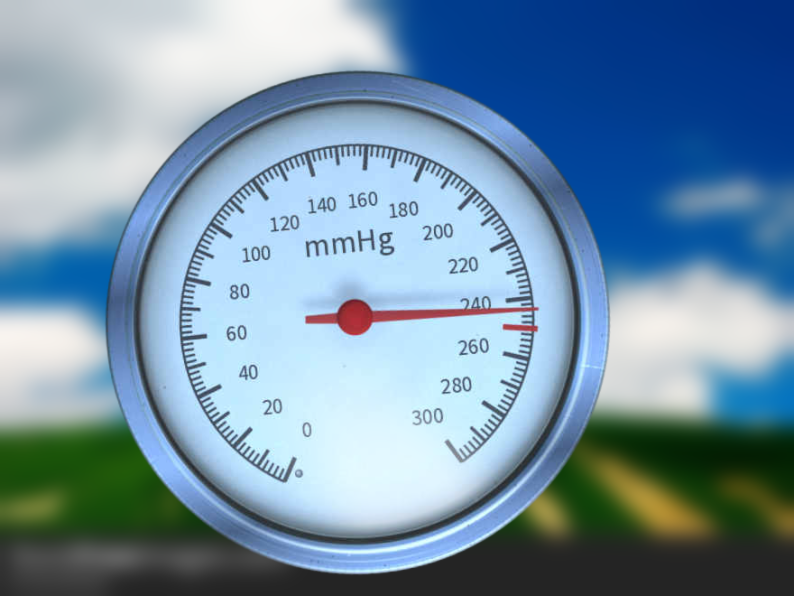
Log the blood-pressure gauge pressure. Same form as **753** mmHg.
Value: **244** mmHg
